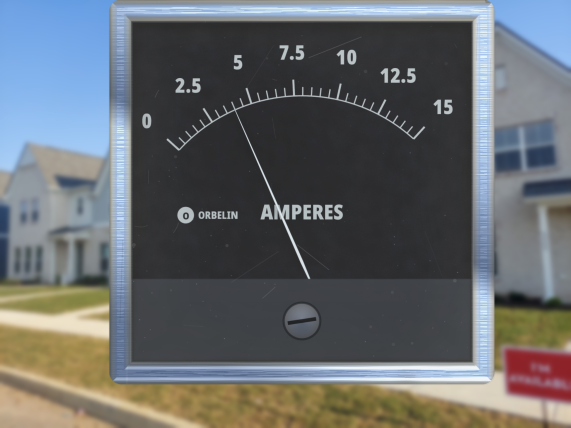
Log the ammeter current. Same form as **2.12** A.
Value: **4** A
